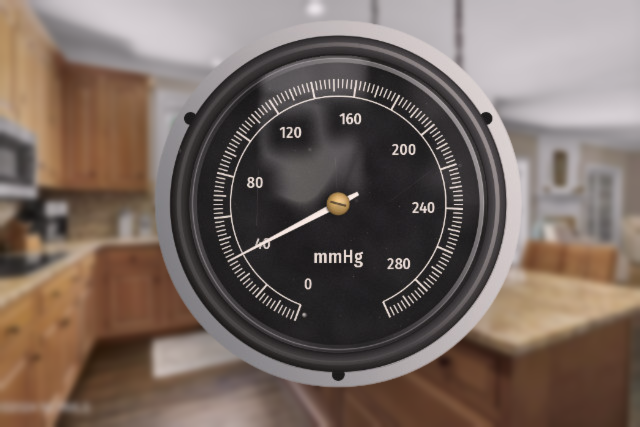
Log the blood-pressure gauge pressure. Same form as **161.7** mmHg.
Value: **40** mmHg
